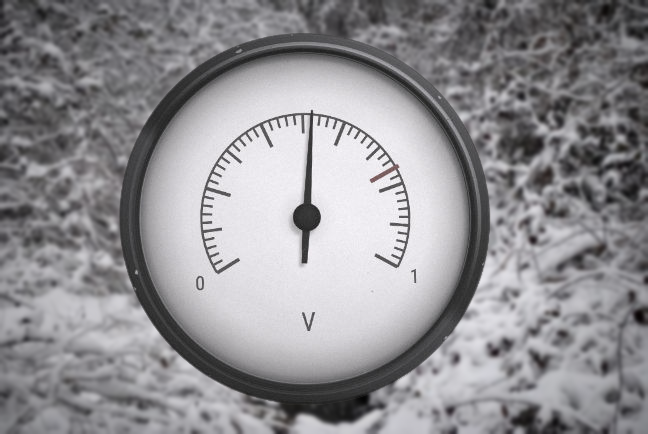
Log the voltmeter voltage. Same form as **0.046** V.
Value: **0.52** V
